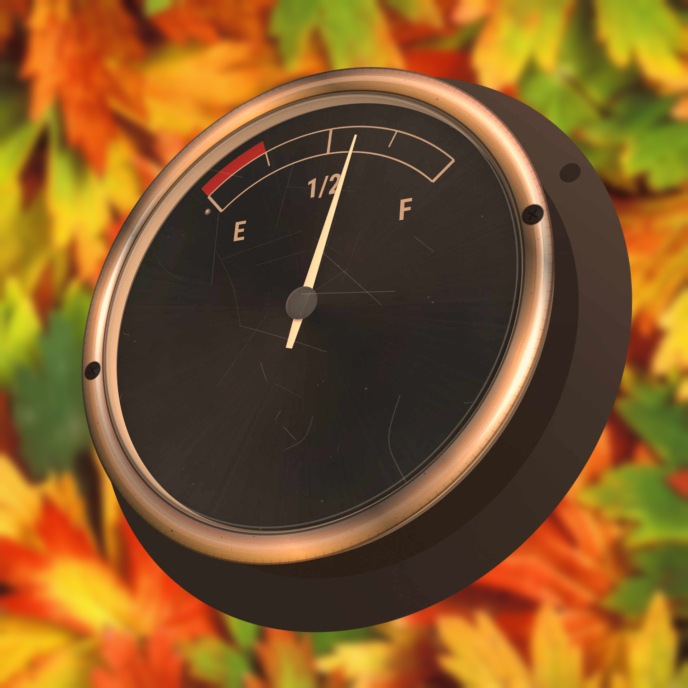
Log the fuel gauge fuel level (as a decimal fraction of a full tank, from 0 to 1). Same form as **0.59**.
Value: **0.625**
